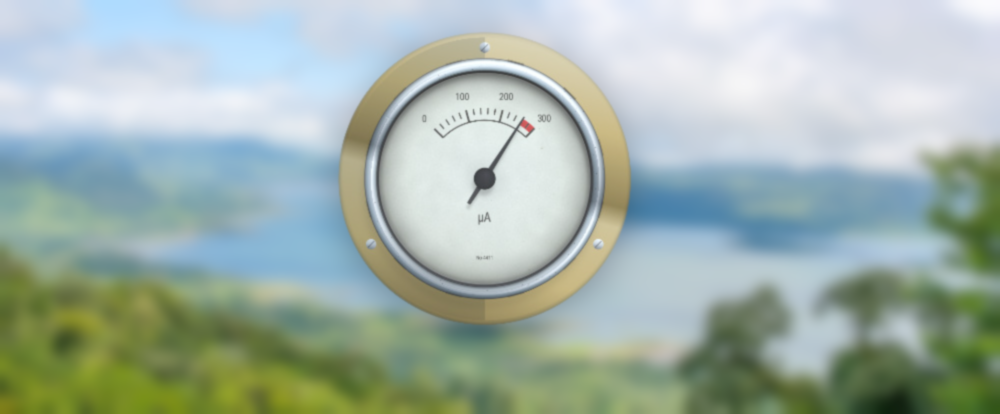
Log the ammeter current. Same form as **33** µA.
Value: **260** µA
